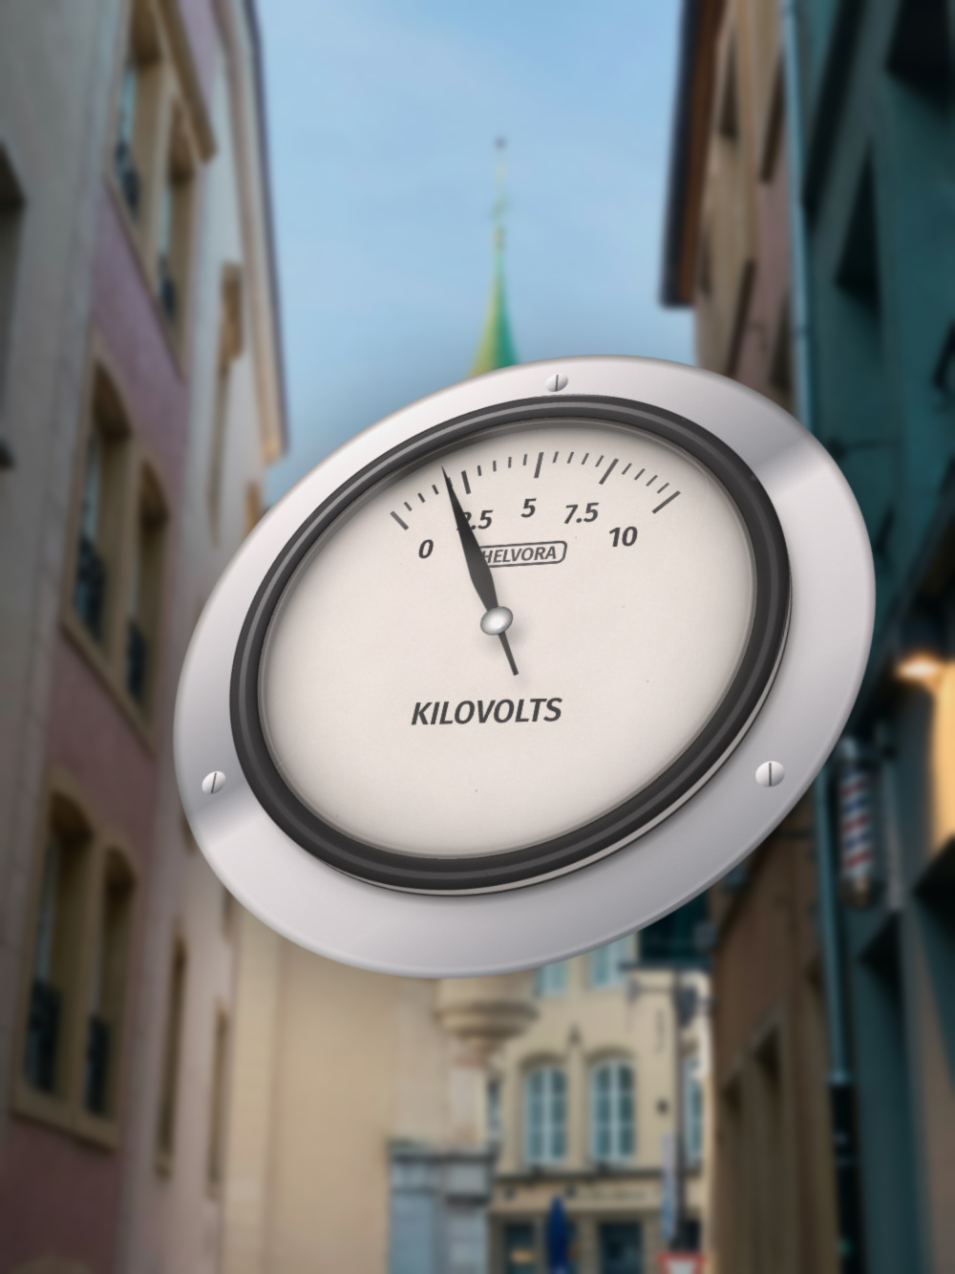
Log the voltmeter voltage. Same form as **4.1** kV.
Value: **2** kV
